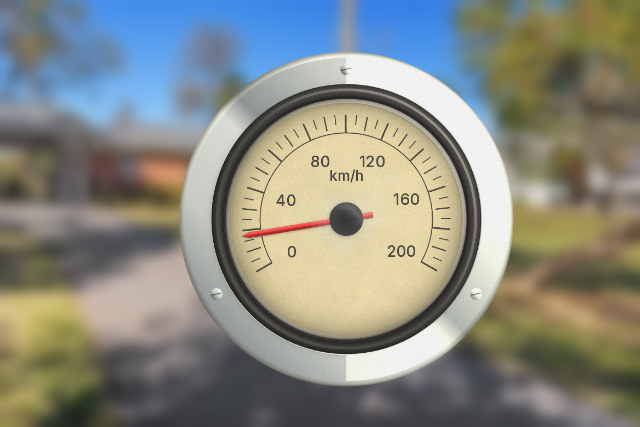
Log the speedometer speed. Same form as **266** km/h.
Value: **17.5** km/h
